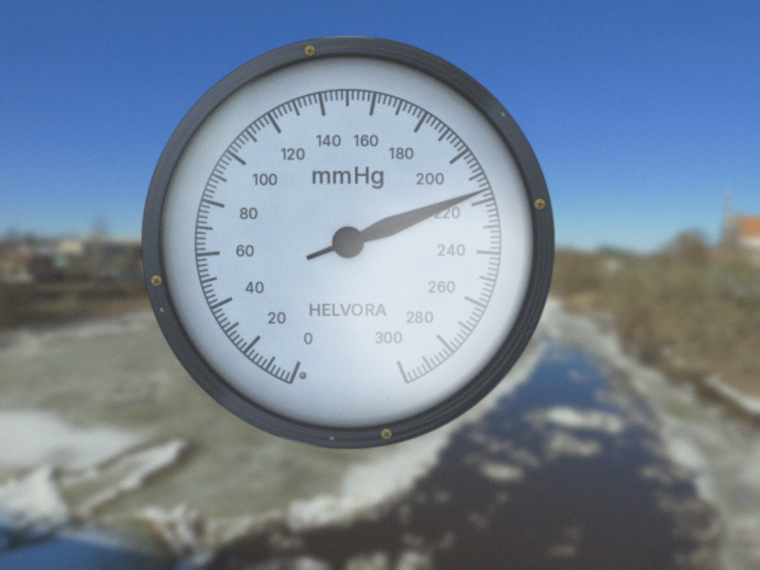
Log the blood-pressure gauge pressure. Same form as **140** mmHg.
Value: **216** mmHg
